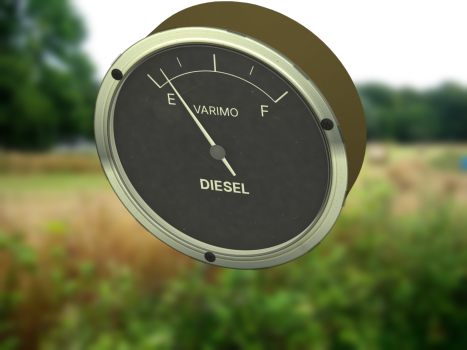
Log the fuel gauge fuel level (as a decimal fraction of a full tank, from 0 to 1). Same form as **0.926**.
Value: **0.125**
